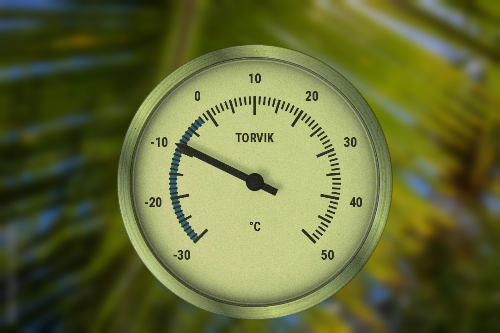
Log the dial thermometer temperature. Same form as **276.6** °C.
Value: **-9** °C
